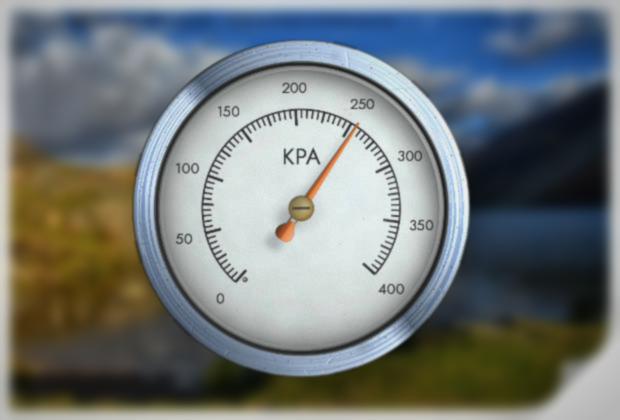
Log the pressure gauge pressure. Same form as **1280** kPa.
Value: **255** kPa
